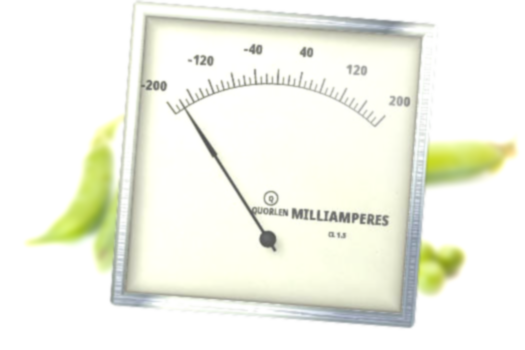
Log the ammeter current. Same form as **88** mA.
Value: **-180** mA
